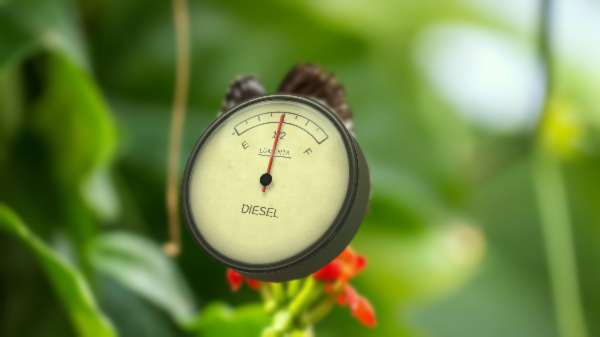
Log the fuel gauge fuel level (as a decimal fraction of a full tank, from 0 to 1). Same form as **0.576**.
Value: **0.5**
